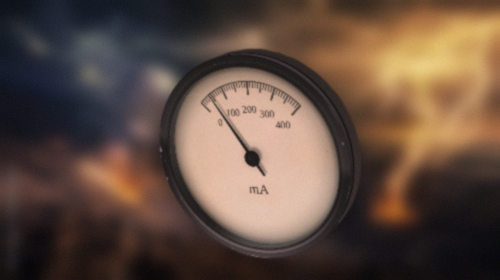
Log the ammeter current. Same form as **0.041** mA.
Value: **50** mA
